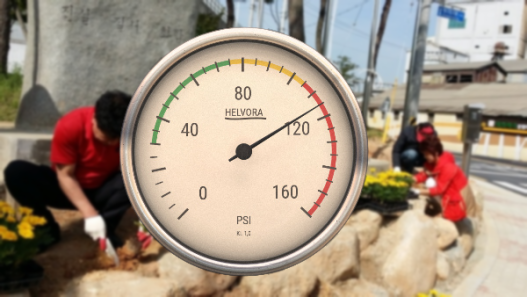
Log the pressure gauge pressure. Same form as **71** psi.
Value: **115** psi
